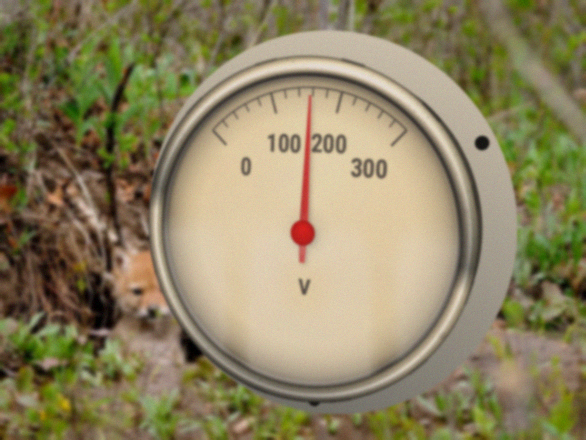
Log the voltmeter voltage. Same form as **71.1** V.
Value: **160** V
